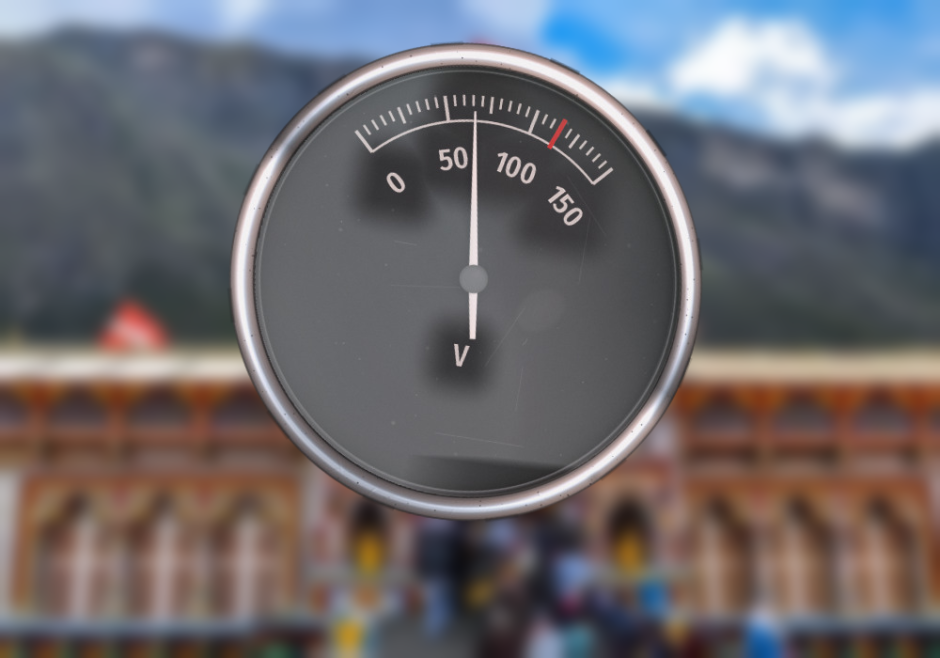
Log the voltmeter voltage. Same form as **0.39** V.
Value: **65** V
